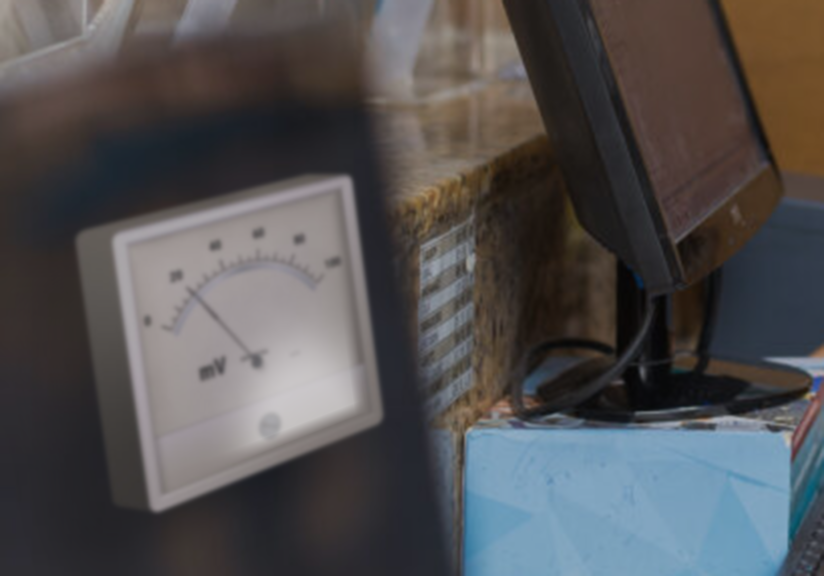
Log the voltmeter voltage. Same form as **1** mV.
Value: **20** mV
